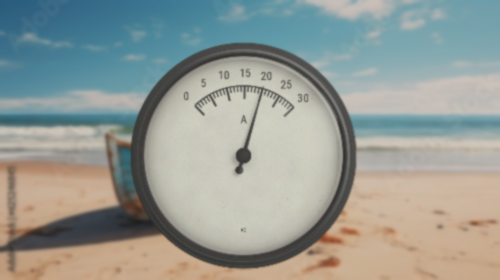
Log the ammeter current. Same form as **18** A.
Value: **20** A
